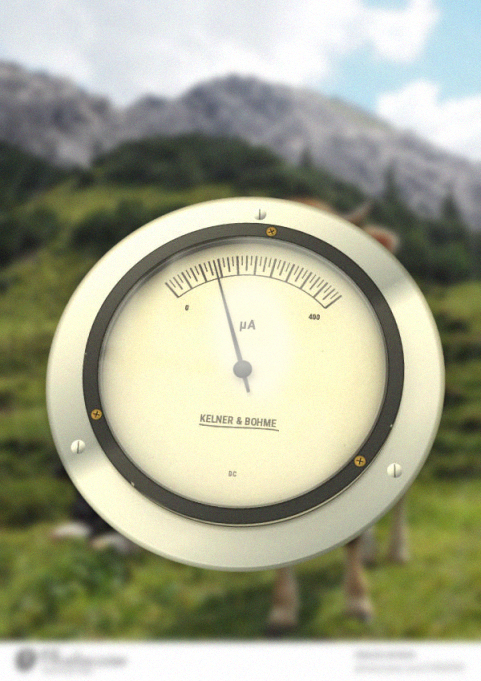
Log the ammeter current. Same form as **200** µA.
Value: **110** µA
